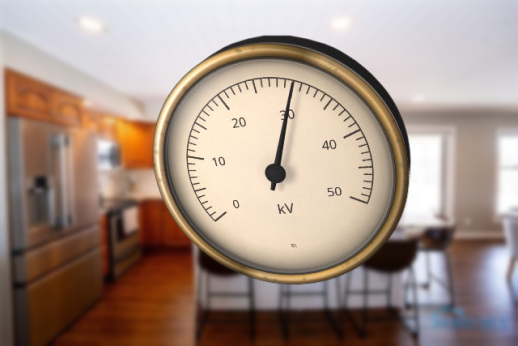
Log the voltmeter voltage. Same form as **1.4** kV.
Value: **30** kV
